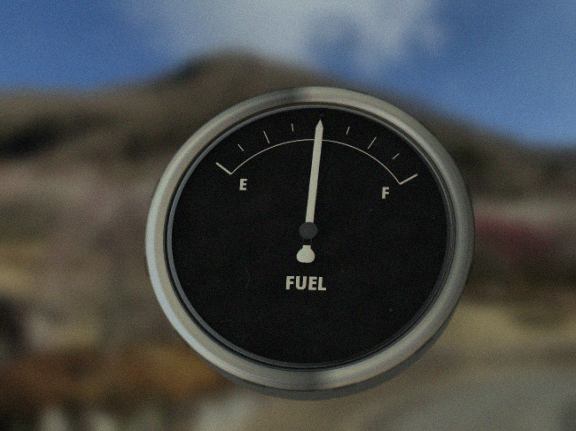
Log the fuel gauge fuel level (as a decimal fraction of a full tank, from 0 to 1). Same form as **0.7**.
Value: **0.5**
